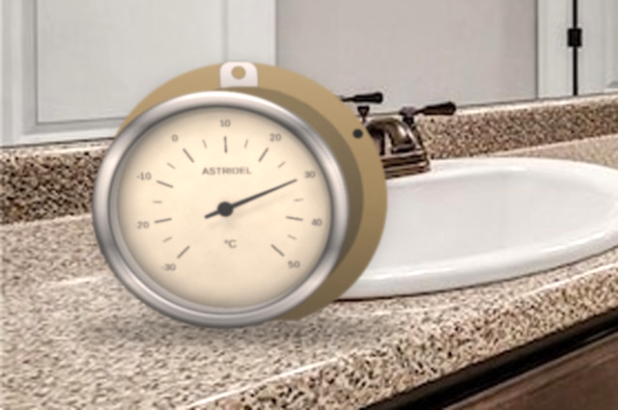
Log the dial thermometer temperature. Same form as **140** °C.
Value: **30** °C
